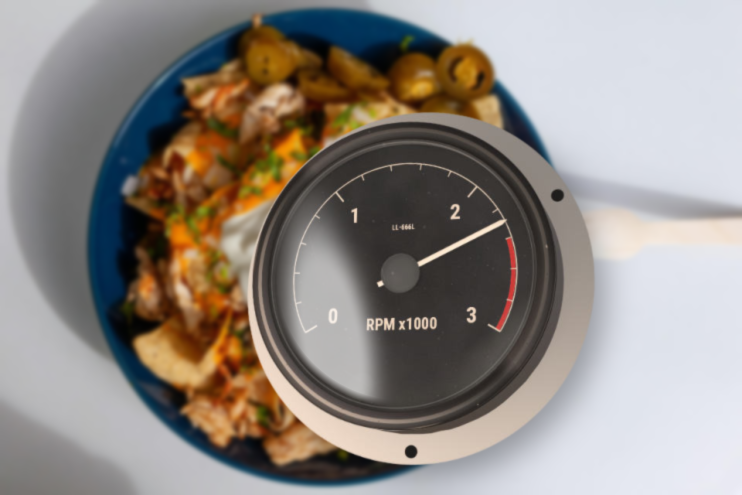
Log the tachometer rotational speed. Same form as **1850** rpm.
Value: **2300** rpm
